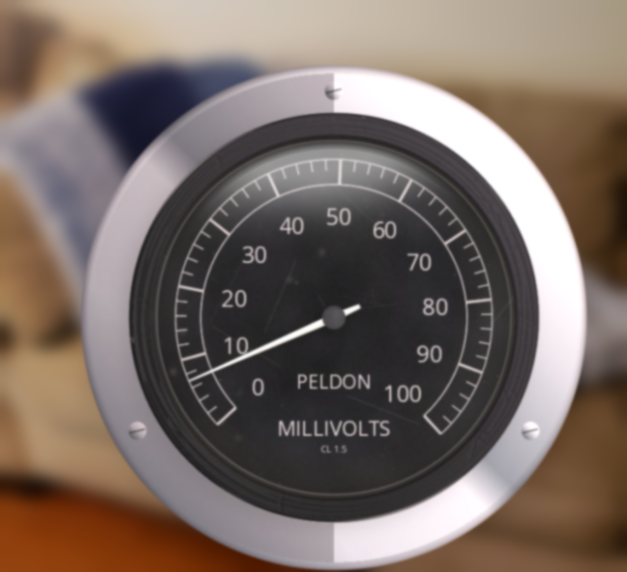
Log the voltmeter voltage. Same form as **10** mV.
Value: **7** mV
